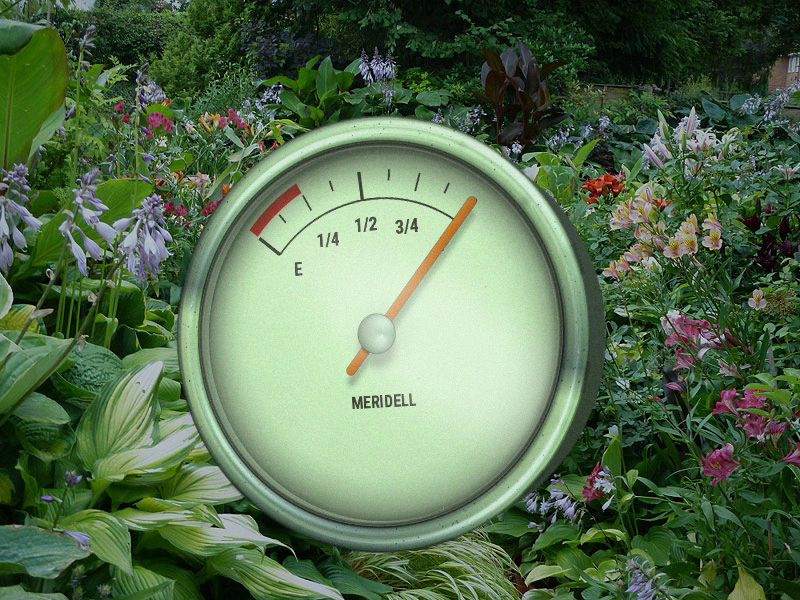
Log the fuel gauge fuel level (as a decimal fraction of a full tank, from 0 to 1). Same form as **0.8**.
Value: **1**
